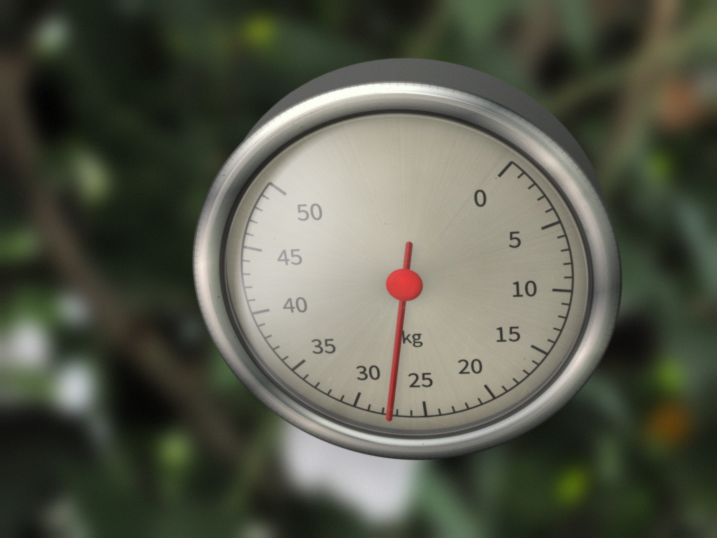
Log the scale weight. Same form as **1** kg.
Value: **27.5** kg
